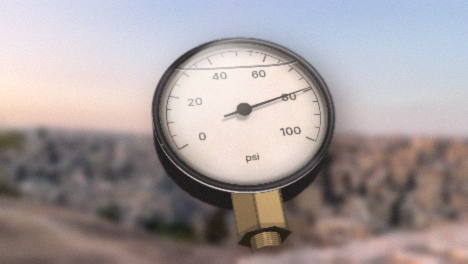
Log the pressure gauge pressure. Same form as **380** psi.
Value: **80** psi
